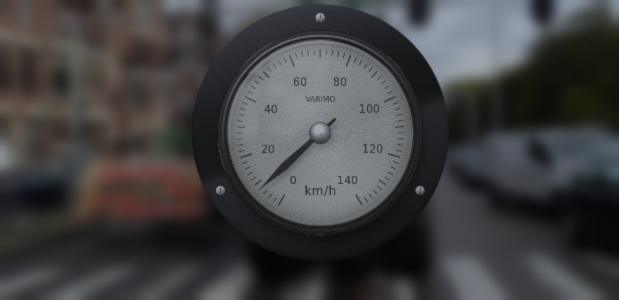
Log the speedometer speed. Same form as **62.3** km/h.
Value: **8** km/h
